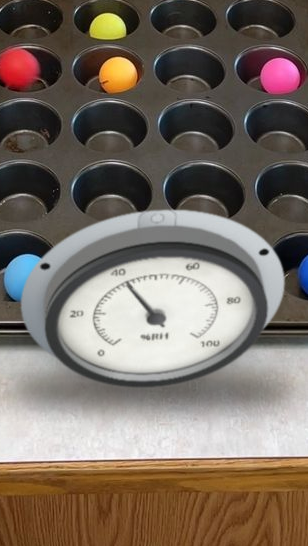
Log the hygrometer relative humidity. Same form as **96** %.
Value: **40** %
